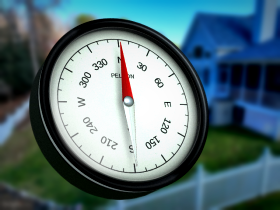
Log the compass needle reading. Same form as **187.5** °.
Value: **0** °
